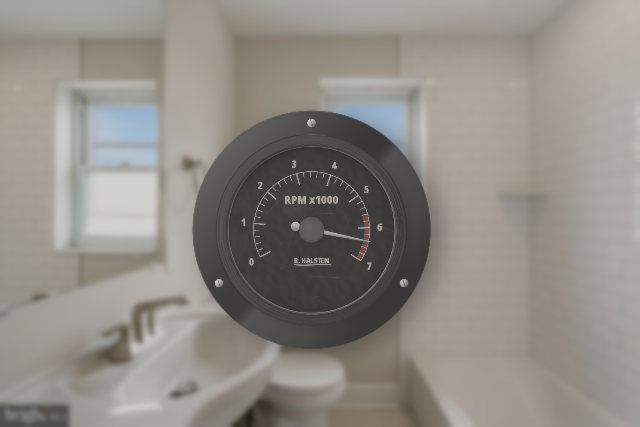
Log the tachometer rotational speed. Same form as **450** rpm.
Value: **6400** rpm
